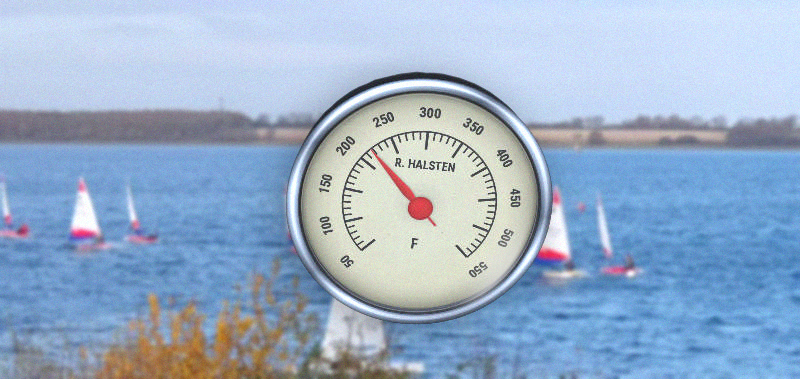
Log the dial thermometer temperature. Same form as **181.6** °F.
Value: **220** °F
